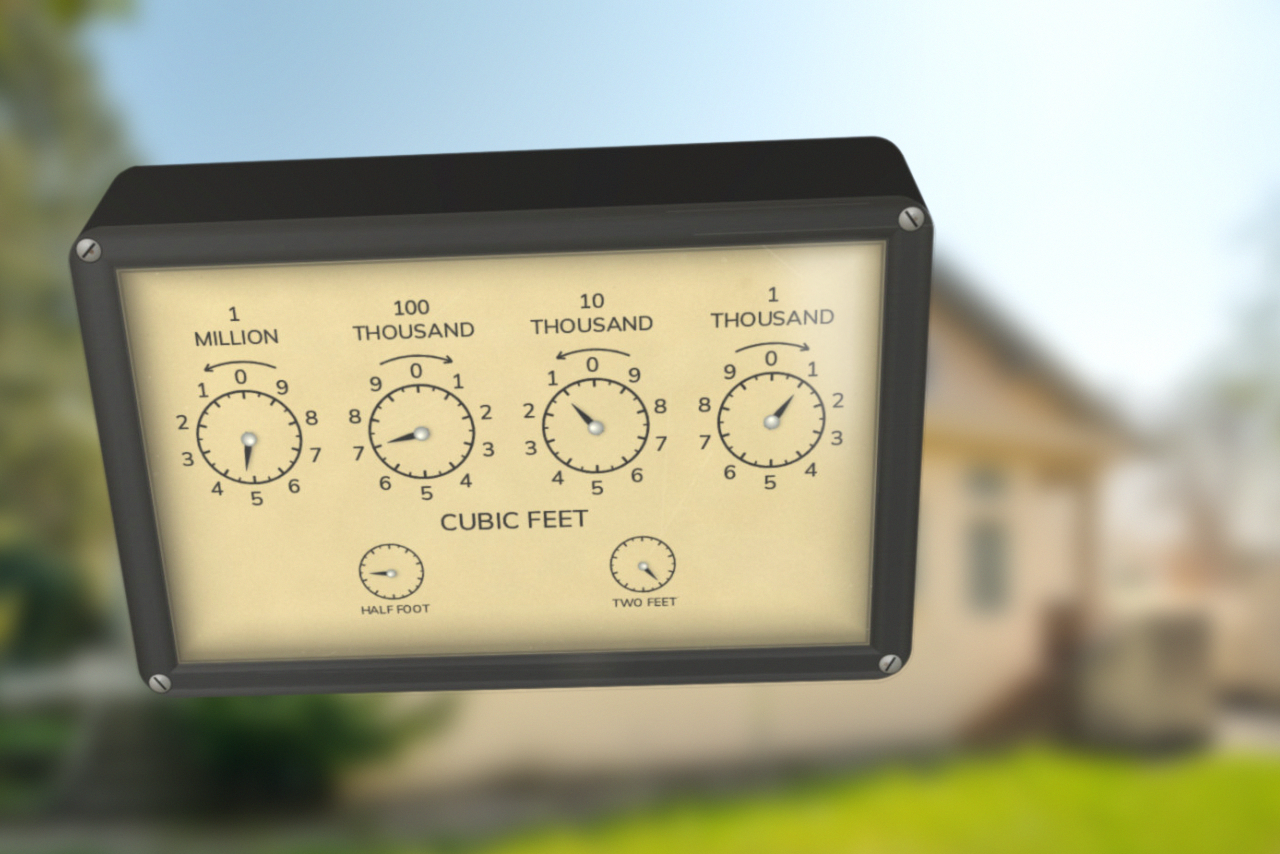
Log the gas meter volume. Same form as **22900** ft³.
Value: **471100** ft³
